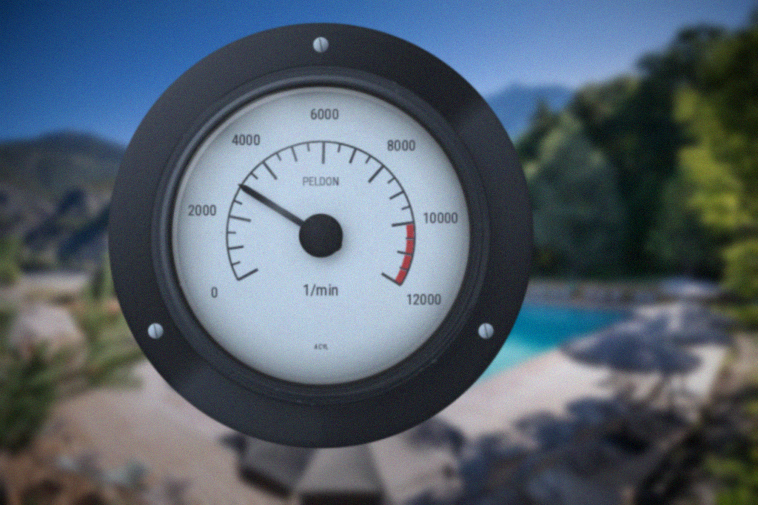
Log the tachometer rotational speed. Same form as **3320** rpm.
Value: **3000** rpm
